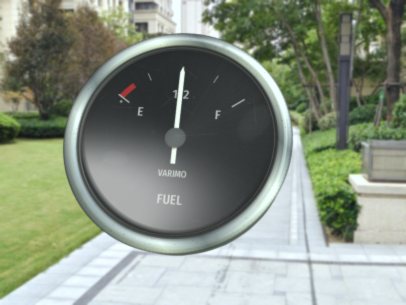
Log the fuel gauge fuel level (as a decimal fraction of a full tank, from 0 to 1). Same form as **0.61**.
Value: **0.5**
